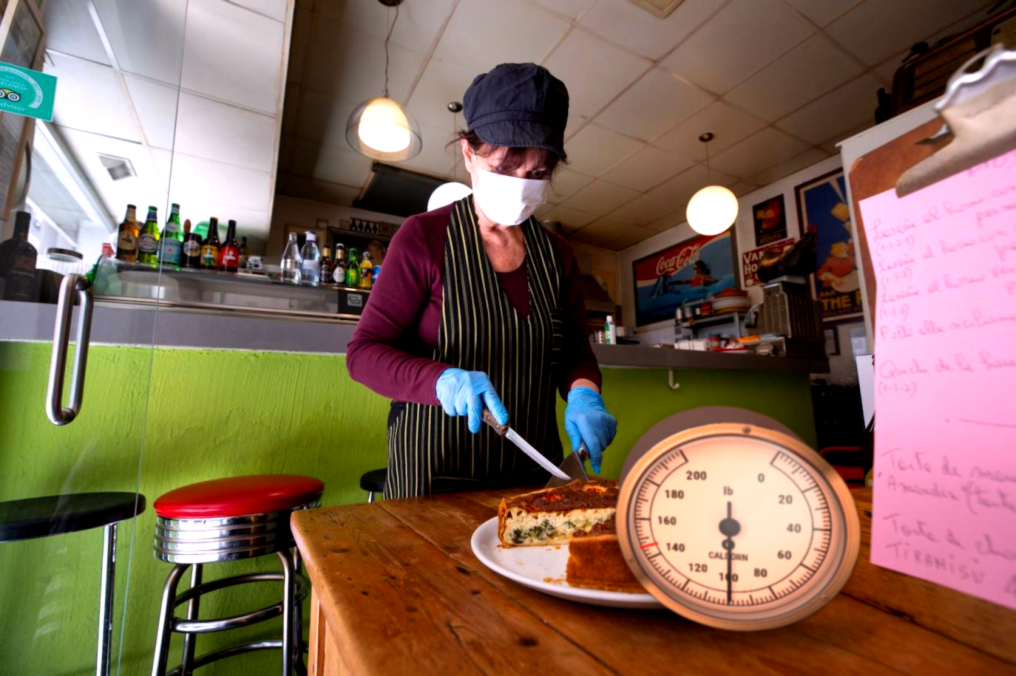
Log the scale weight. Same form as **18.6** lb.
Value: **100** lb
